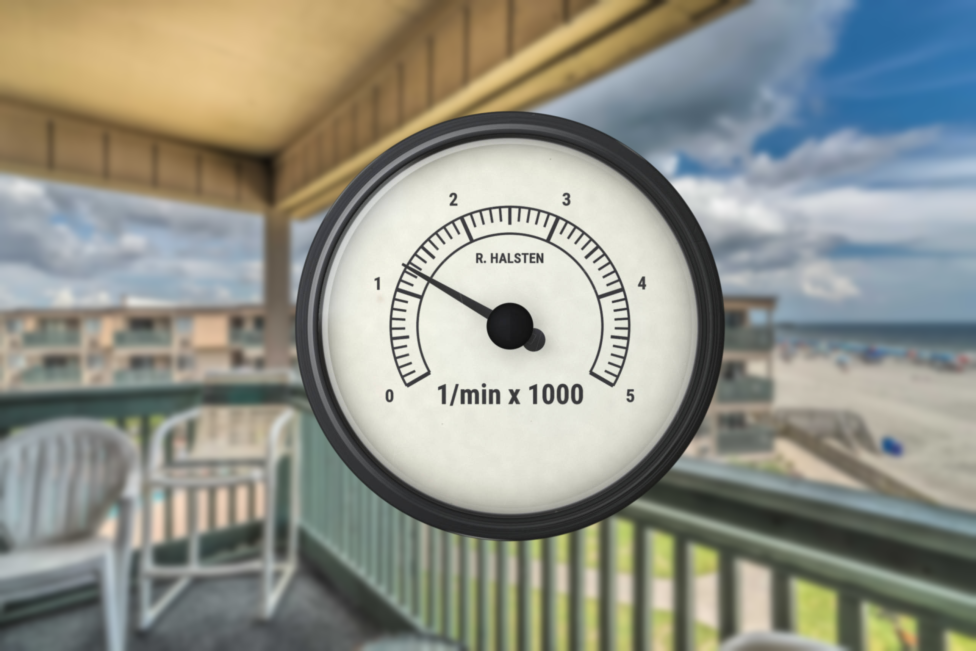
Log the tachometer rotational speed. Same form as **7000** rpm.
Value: **1250** rpm
